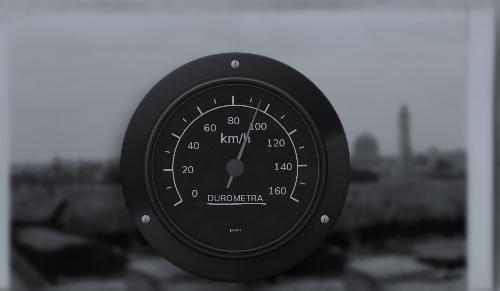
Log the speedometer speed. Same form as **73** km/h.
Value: **95** km/h
